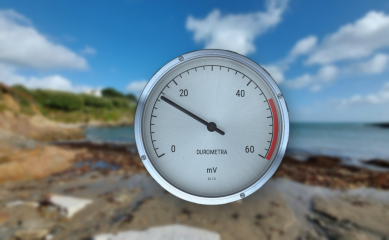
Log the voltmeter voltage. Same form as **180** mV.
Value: **15** mV
